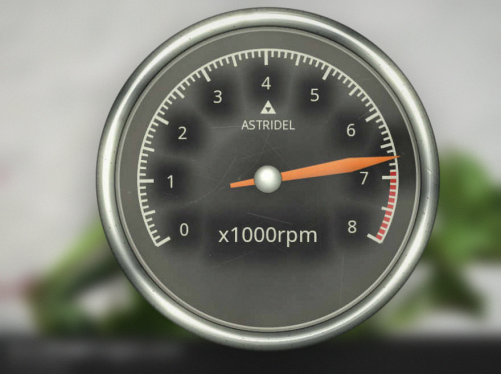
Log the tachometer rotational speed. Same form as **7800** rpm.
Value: **6700** rpm
